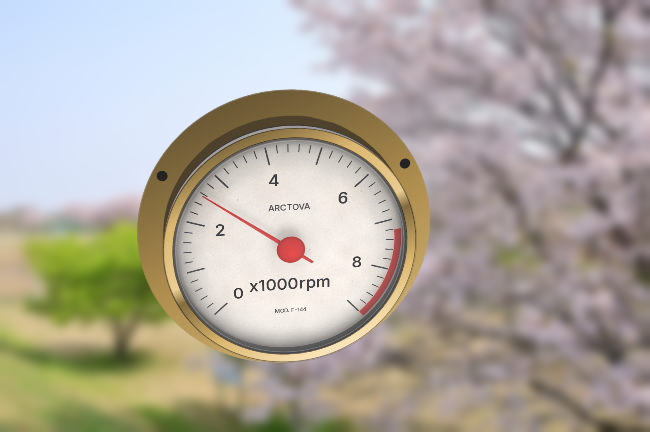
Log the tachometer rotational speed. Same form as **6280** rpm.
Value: **2600** rpm
